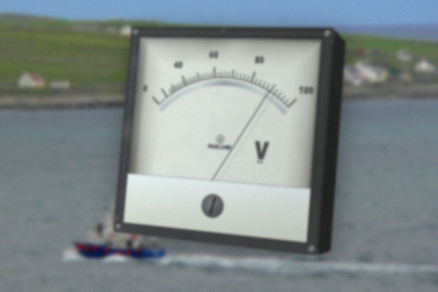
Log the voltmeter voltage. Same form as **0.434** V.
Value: **90** V
